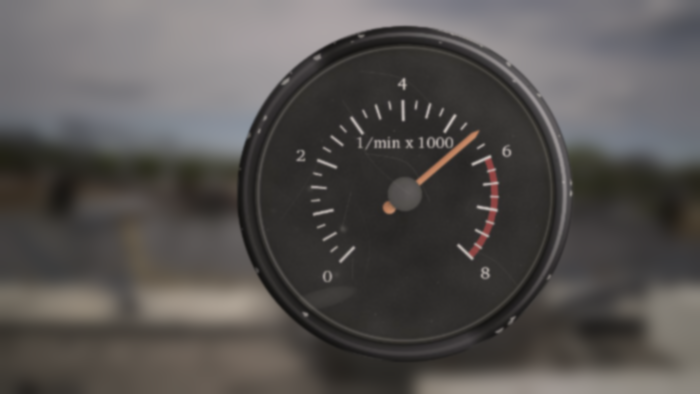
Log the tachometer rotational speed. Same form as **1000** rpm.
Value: **5500** rpm
